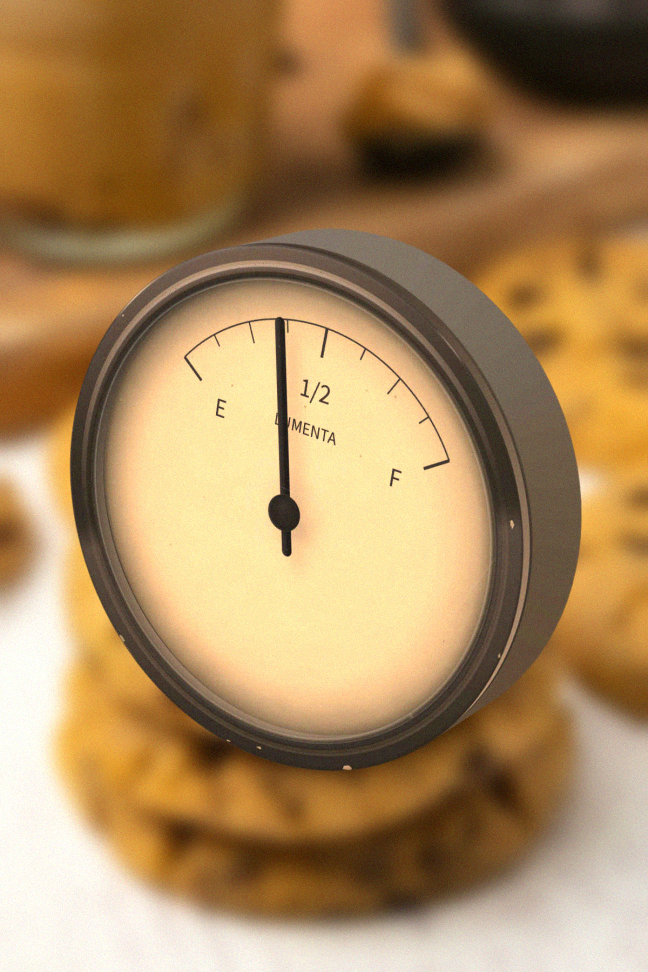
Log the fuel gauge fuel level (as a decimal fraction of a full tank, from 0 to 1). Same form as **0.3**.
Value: **0.375**
